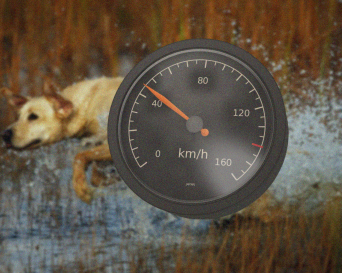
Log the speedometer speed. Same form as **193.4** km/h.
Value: **45** km/h
